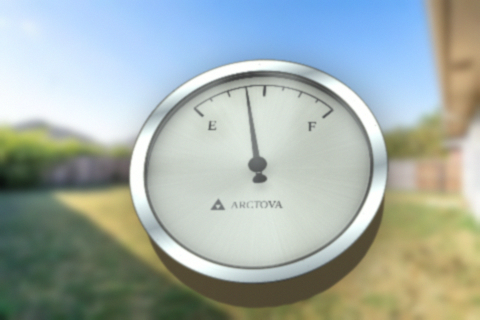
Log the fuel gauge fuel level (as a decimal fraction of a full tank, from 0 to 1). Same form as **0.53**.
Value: **0.375**
